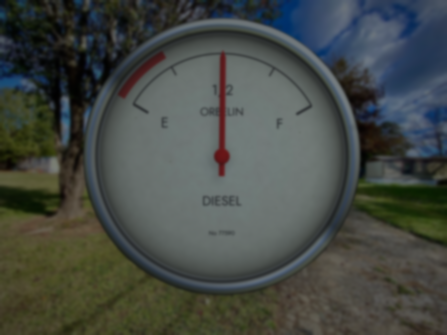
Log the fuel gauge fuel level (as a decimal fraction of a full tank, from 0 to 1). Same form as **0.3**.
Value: **0.5**
